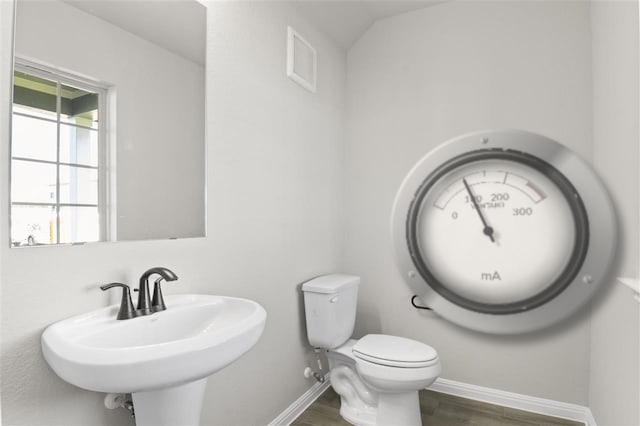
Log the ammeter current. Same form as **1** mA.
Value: **100** mA
